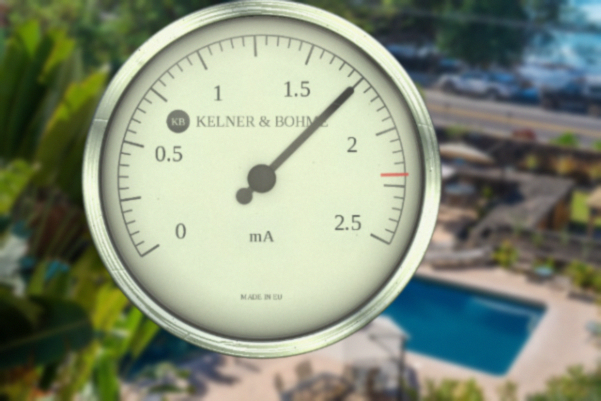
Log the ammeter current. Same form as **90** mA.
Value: **1.75** mA
